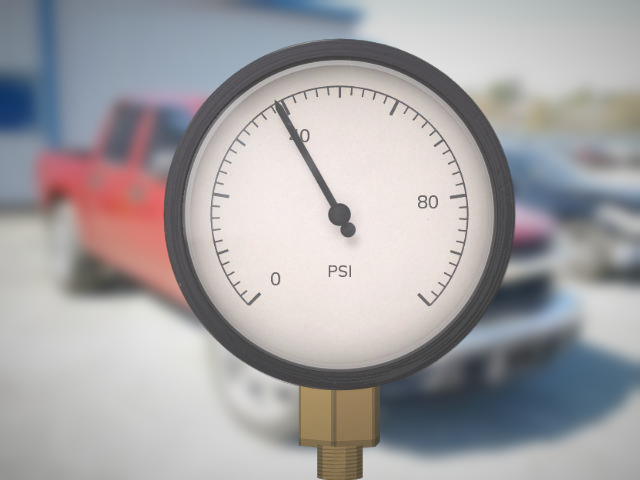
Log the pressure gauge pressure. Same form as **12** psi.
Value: **39** psi
